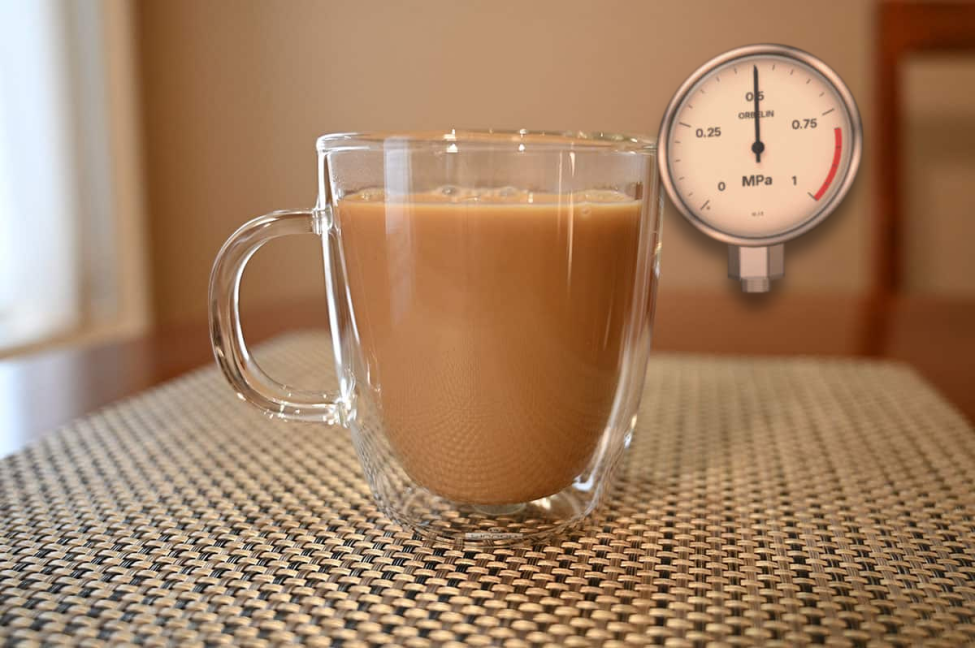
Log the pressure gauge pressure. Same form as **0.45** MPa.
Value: **0.5** MPa
